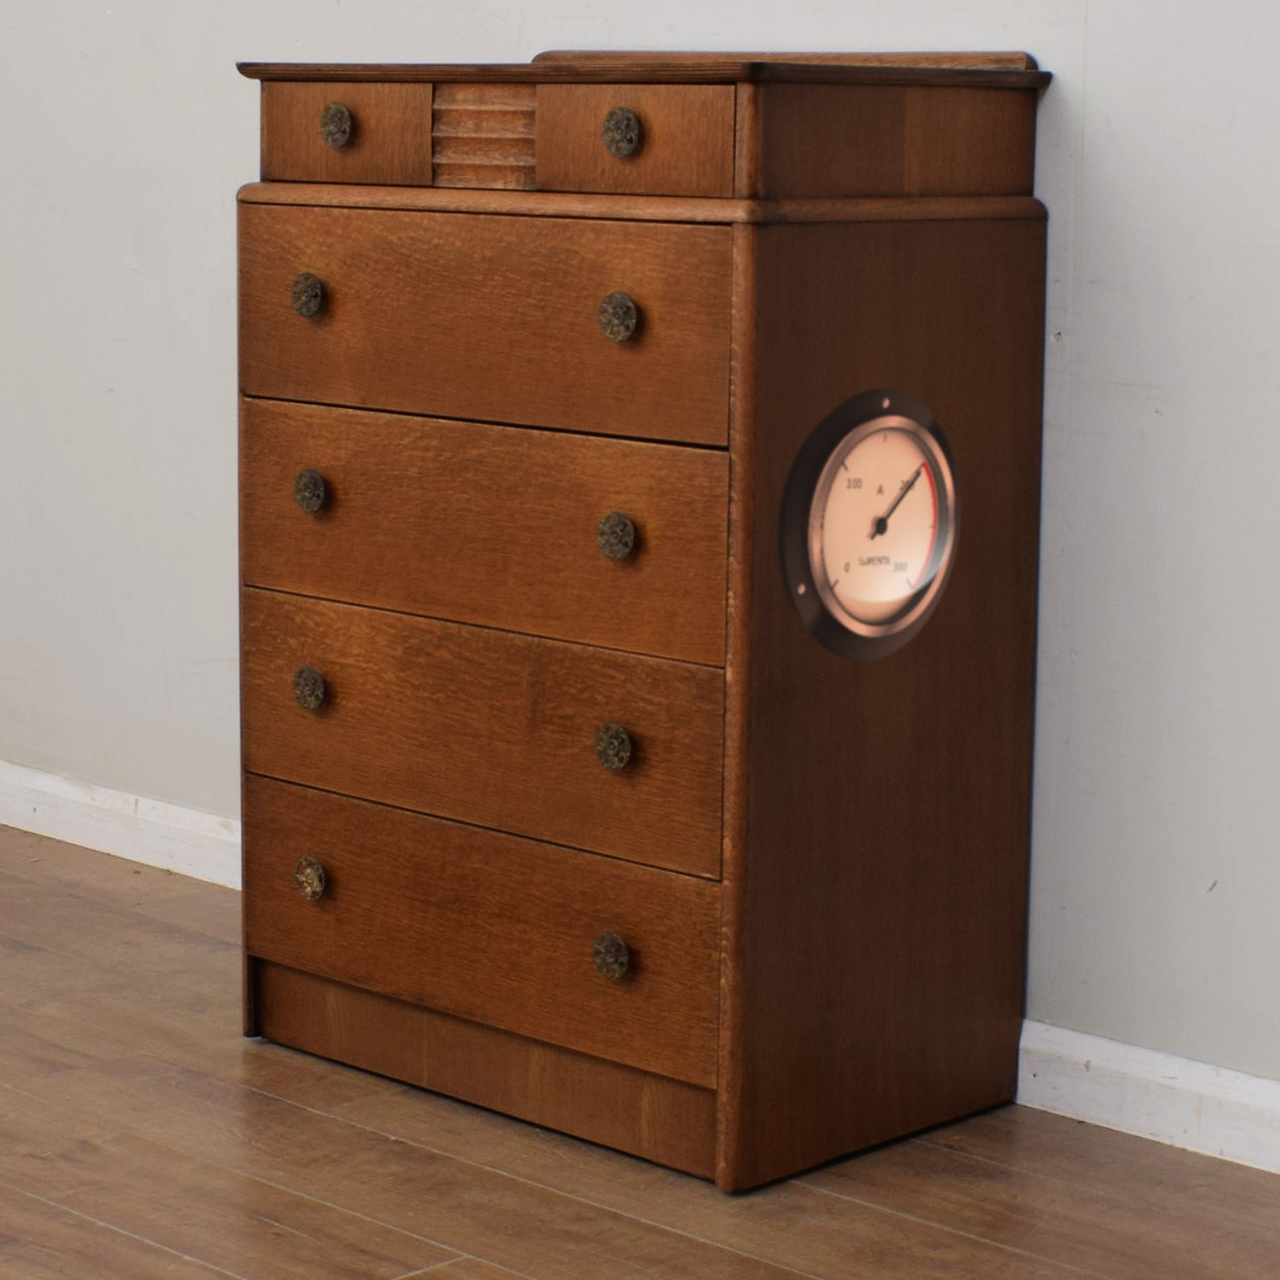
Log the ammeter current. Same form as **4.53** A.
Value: **200** A
